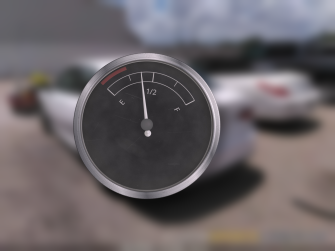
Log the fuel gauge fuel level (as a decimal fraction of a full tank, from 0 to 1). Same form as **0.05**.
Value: **0.375**
